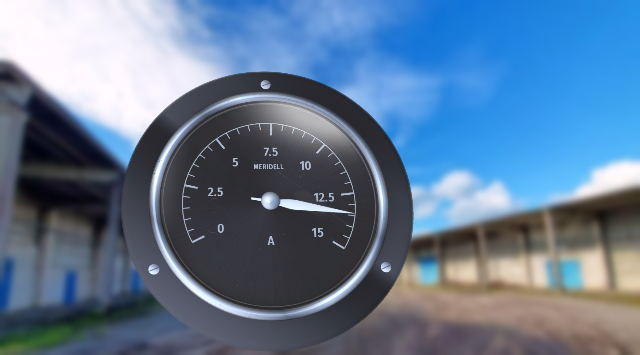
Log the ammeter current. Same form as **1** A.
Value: **13.5** A
